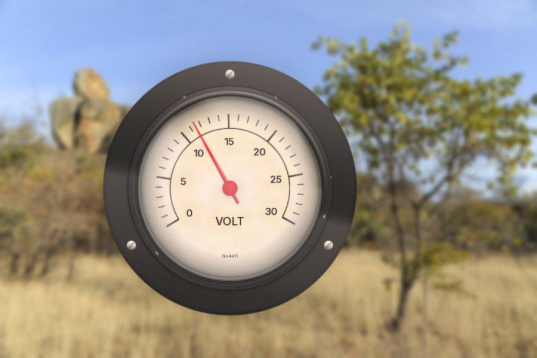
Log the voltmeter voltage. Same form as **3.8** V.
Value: **11.5** V
